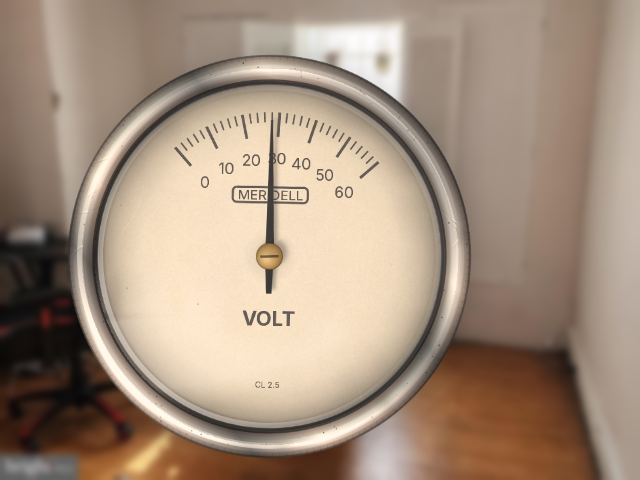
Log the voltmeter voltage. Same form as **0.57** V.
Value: **28** V
